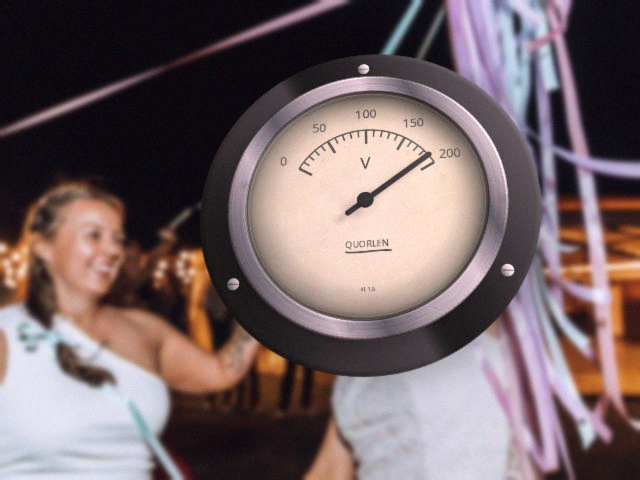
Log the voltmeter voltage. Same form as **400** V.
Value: **190** V
